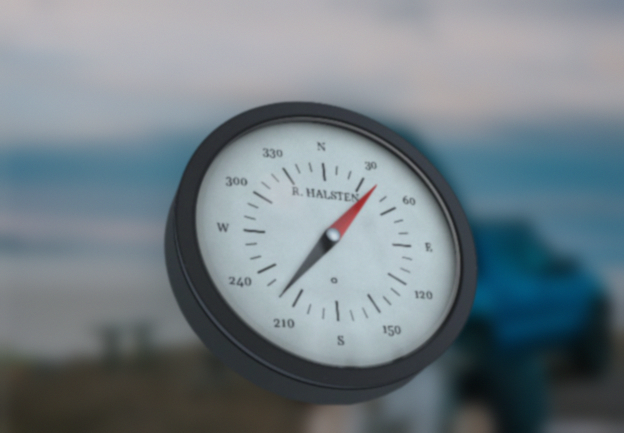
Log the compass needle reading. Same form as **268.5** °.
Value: **40** °
